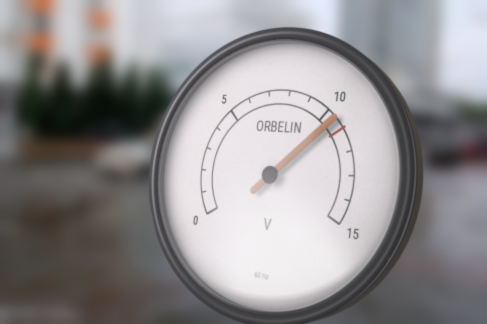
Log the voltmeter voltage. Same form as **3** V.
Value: **10.5** V
